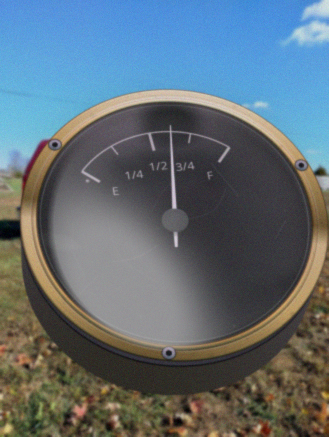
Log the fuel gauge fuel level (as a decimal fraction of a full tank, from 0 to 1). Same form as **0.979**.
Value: **0.625**
